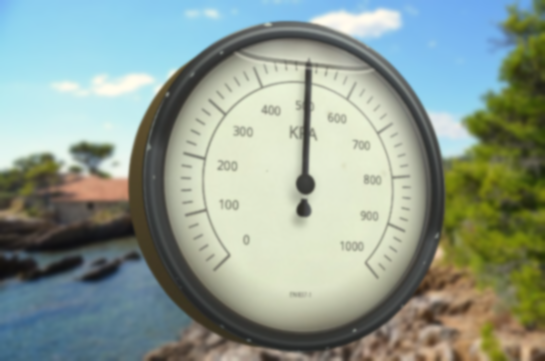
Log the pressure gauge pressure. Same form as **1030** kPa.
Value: **500** kPa
